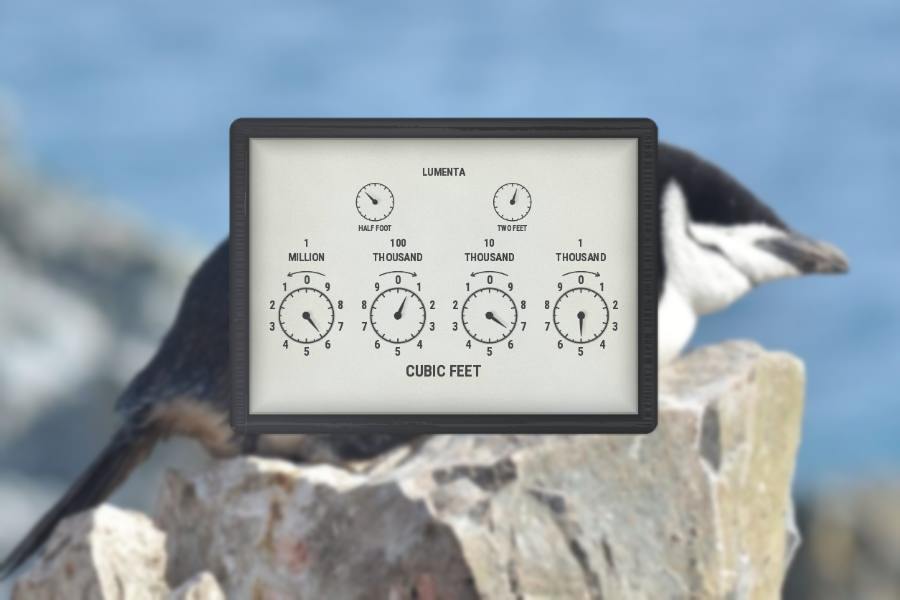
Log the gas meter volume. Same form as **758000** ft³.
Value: **606500** ft³
